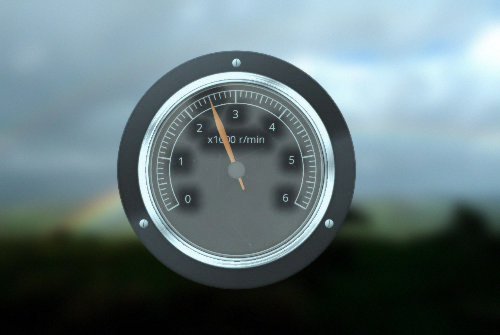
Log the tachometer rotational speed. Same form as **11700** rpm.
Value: **2500** rpm
